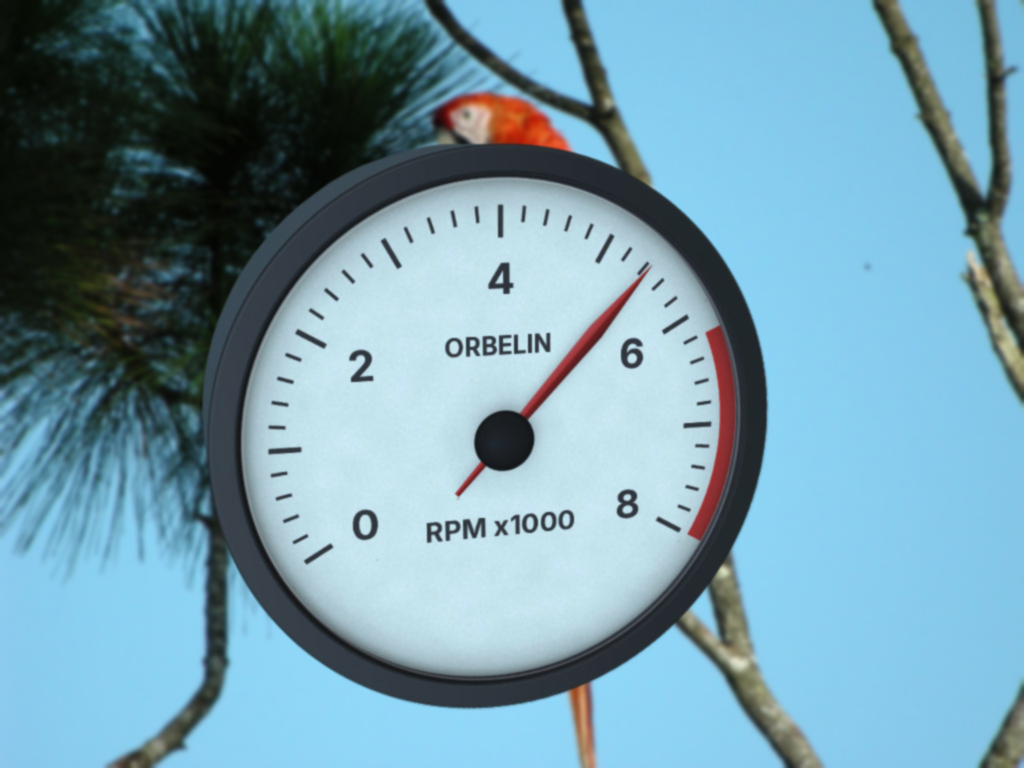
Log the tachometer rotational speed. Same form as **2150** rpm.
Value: **5400** rpm
